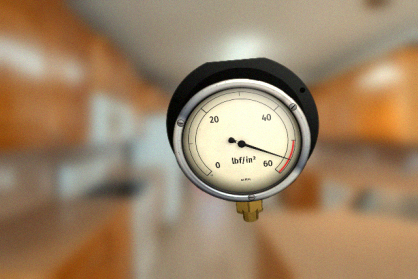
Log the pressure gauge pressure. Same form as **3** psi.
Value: **55** psi
